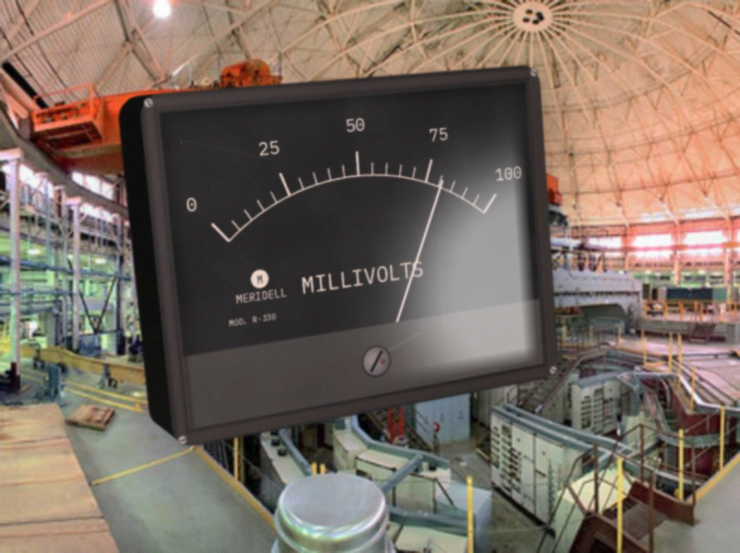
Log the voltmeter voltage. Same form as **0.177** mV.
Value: **80** mV
